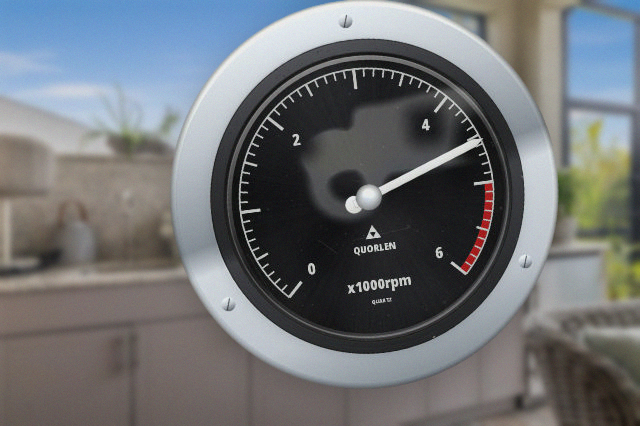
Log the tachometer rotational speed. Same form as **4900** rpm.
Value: **4550** rpm
